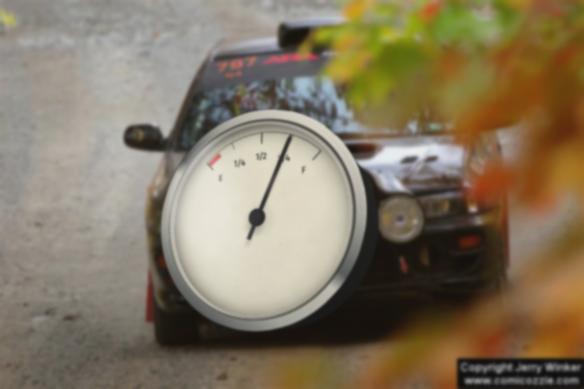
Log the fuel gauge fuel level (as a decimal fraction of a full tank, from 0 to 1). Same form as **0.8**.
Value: **0.75**
